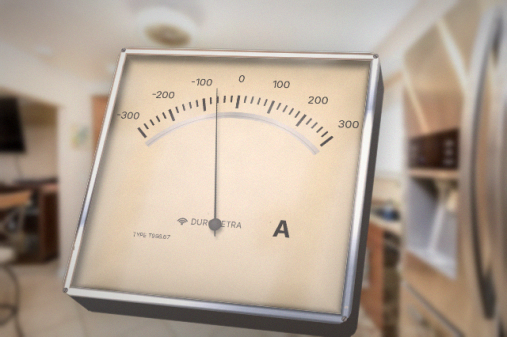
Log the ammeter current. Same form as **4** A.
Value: **-60** A
